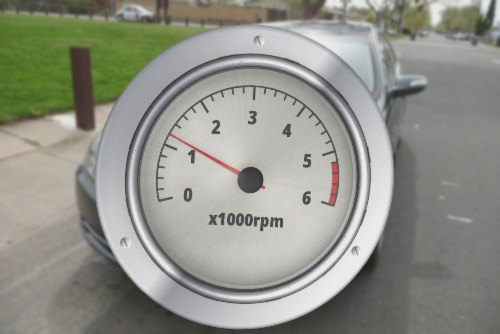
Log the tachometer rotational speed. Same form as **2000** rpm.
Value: **1200** rpm
